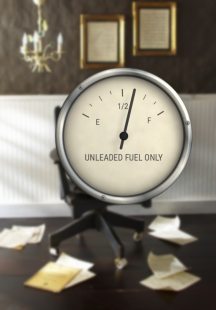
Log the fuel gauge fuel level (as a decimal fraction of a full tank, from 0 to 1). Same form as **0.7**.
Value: **0.625**
